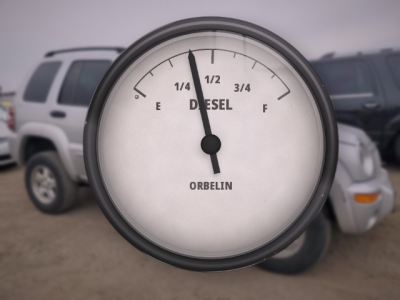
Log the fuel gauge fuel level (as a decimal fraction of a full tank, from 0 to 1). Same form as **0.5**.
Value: **0.375**
